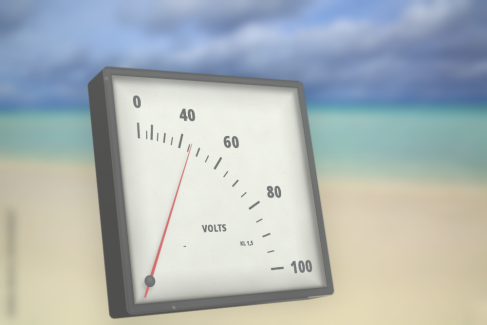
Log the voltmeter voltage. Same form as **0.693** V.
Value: **45** V
